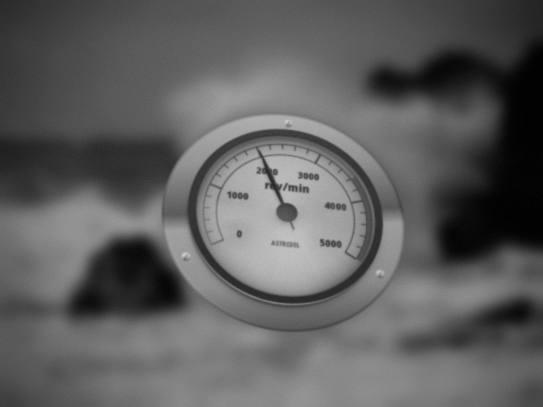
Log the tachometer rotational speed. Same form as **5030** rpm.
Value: **2000** rpm
